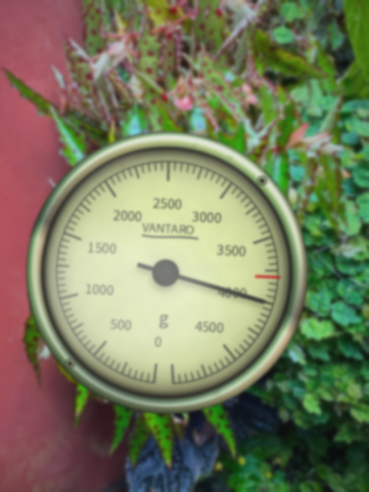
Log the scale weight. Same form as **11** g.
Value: **4000** g
